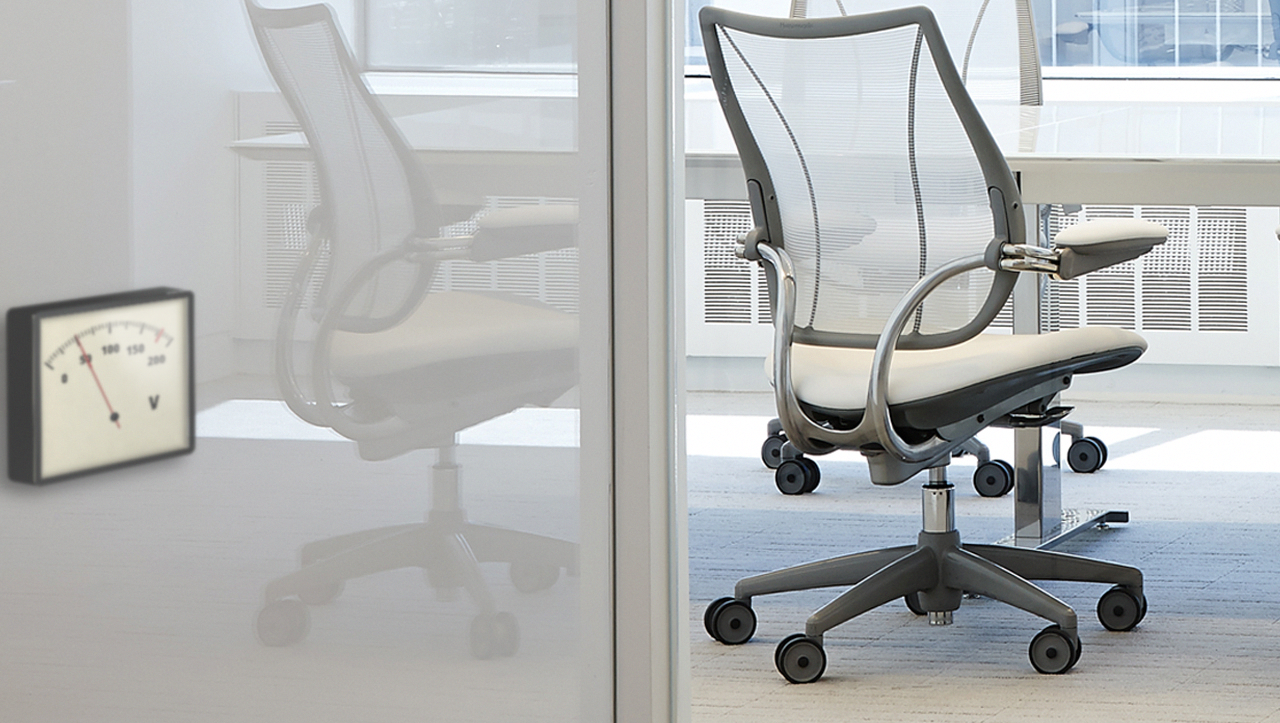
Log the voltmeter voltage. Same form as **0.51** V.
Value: **50** V
